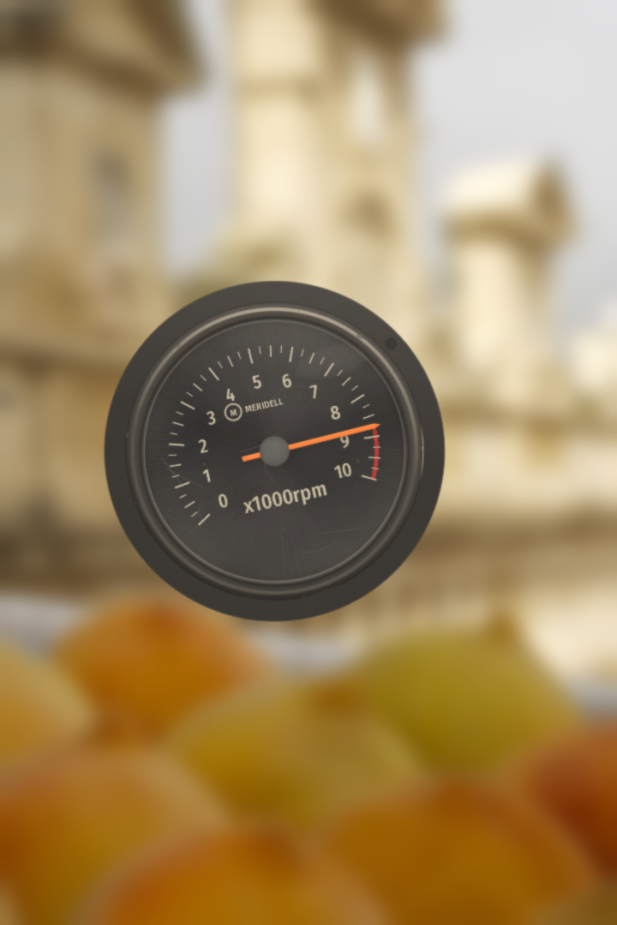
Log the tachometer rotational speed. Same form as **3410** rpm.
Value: **8750** rpm
